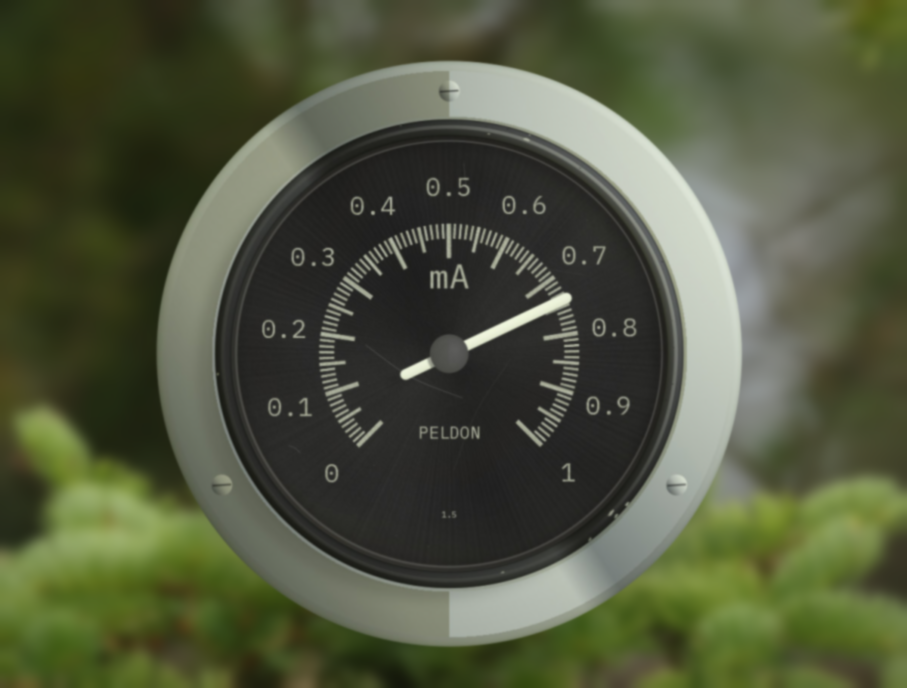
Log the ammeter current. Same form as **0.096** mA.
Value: **0.74** mA
